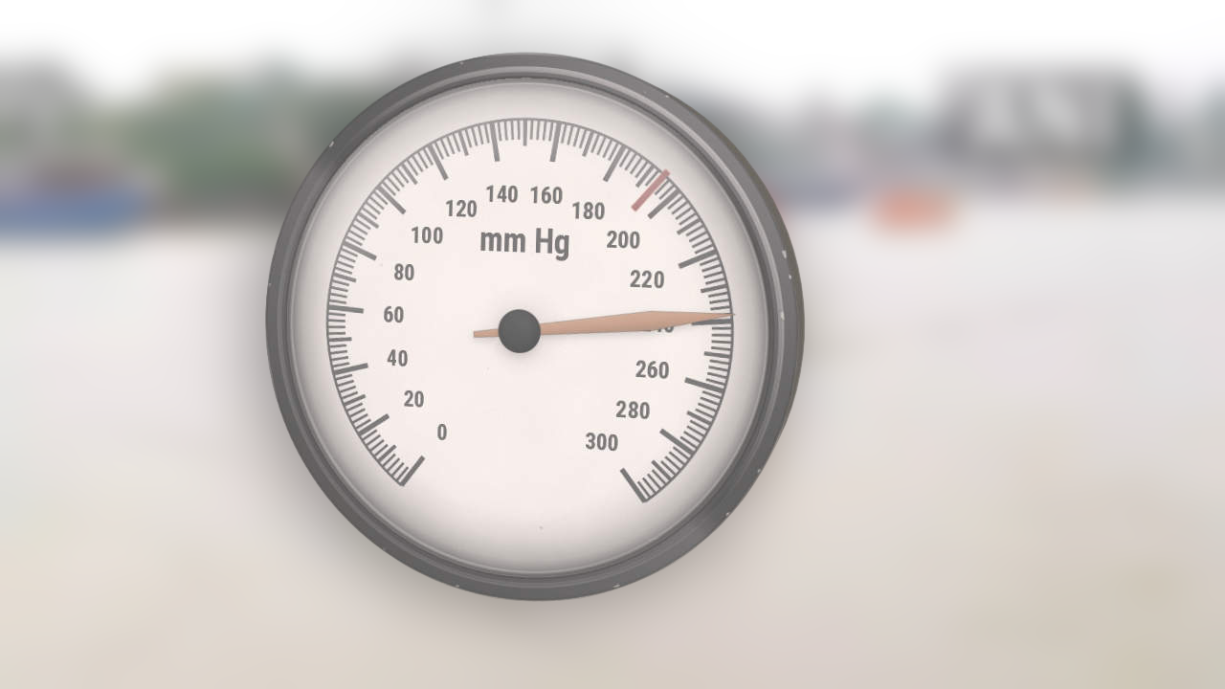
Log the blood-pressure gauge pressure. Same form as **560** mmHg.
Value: **238** mmHg
